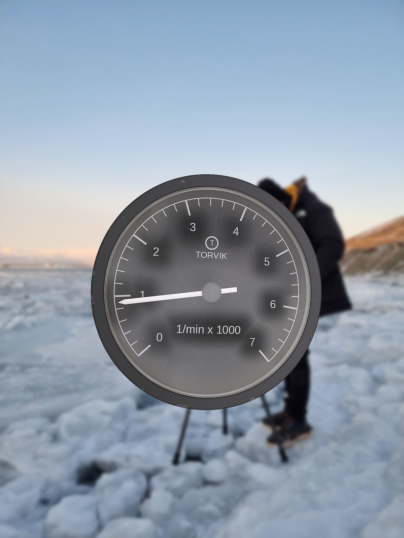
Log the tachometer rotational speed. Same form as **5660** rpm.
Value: **900** rpm
